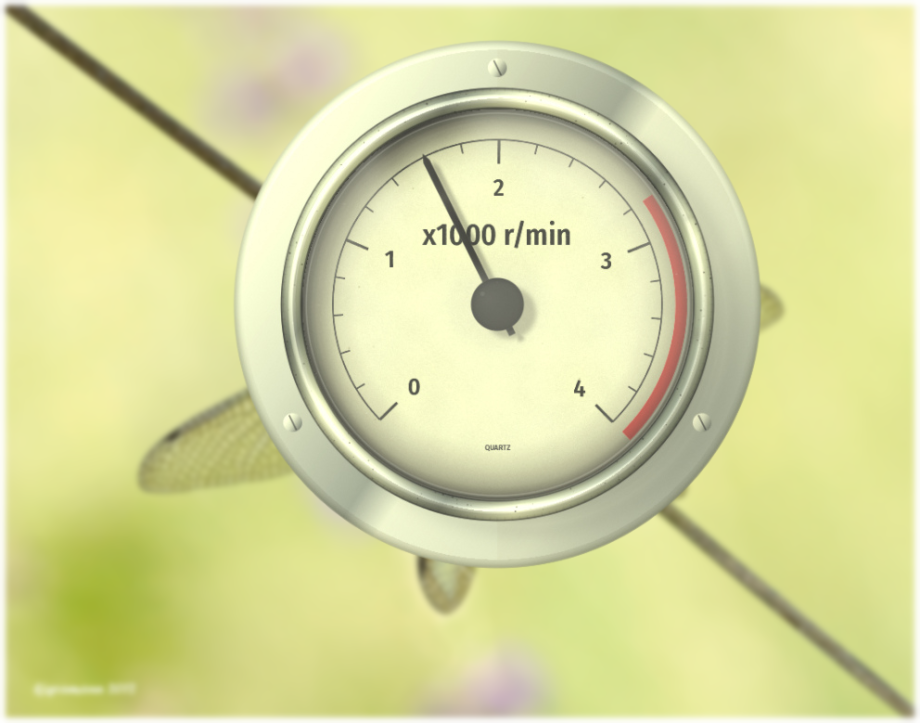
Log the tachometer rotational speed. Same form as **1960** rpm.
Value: **1600** rpm
